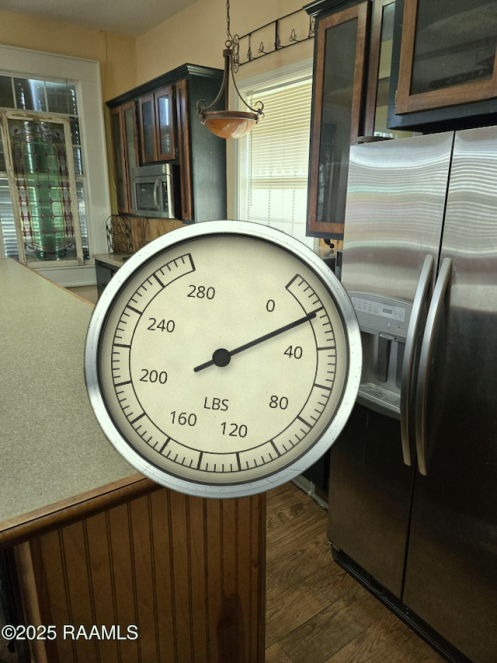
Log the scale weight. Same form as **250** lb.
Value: **22** lb
